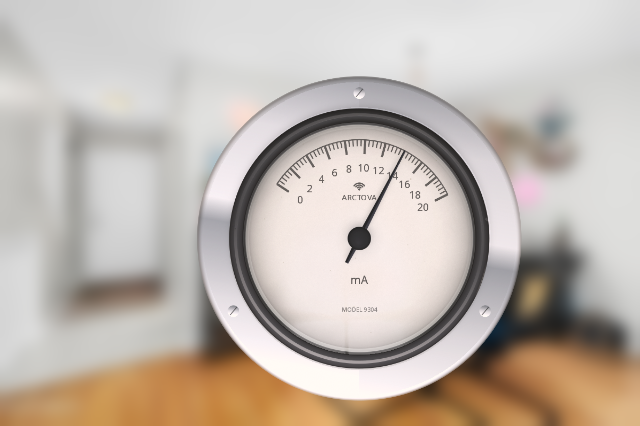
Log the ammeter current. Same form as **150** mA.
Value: **14** mA
